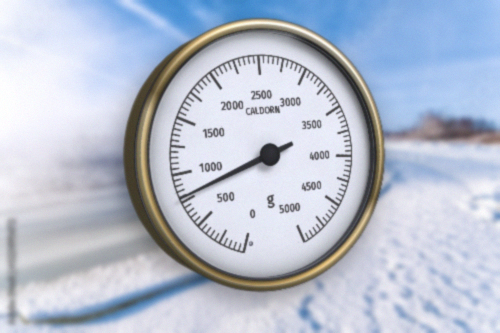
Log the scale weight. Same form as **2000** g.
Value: **800** g
